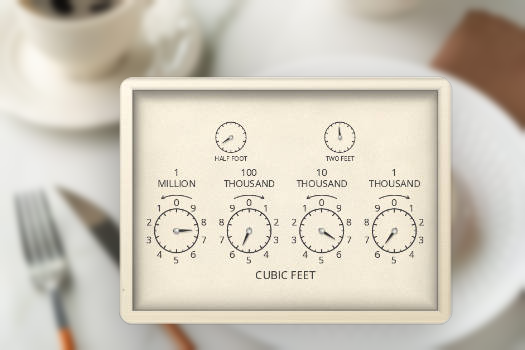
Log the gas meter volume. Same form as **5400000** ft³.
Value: **756600** ft³
